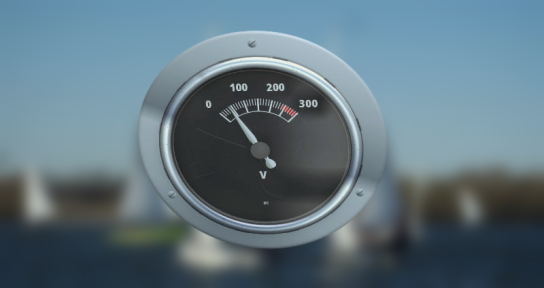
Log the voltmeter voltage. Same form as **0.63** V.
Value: **50** V
